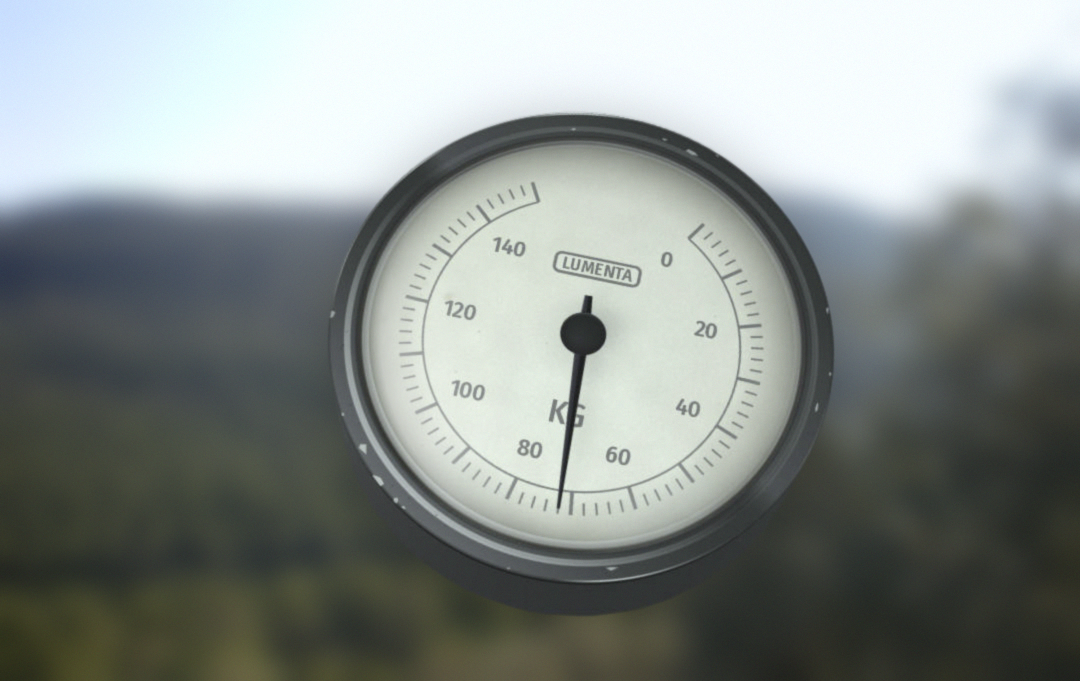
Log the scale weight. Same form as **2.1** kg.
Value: **72** kg
